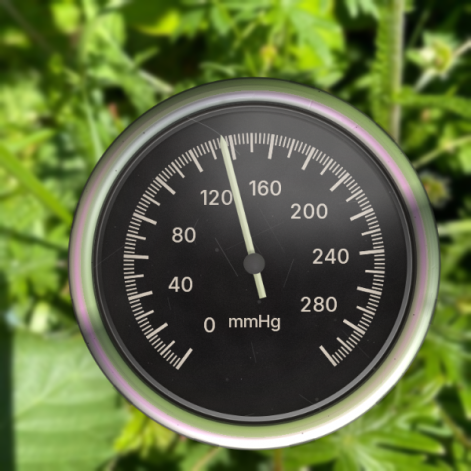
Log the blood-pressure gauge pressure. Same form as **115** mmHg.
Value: **136** mmHg
